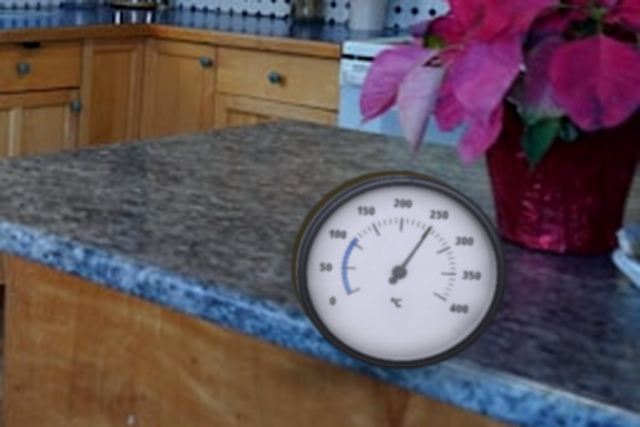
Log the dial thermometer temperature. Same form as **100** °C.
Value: **250** °C
